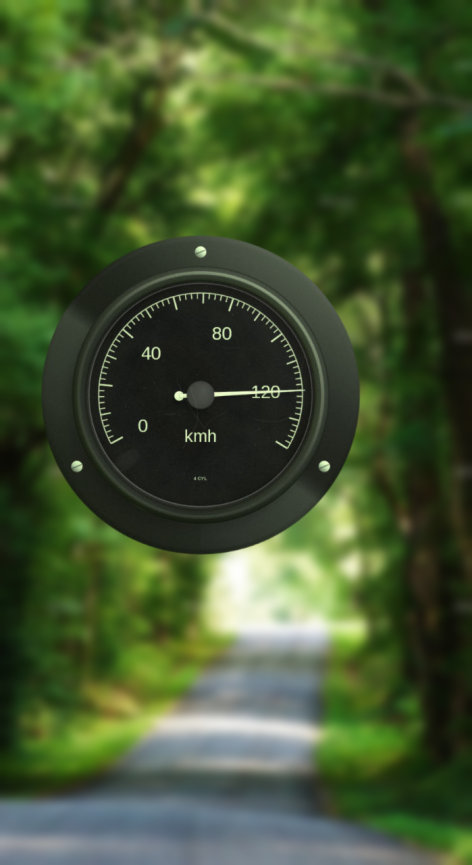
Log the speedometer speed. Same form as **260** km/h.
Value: **120** km/h
